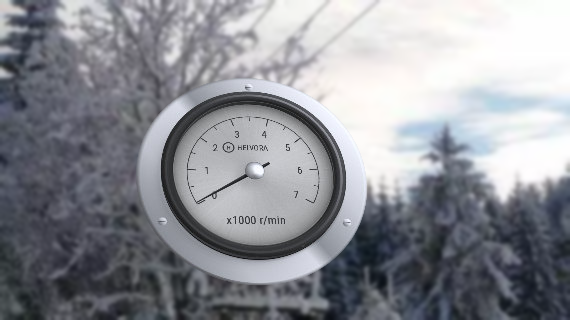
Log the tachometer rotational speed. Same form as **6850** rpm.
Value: **0** rpm
